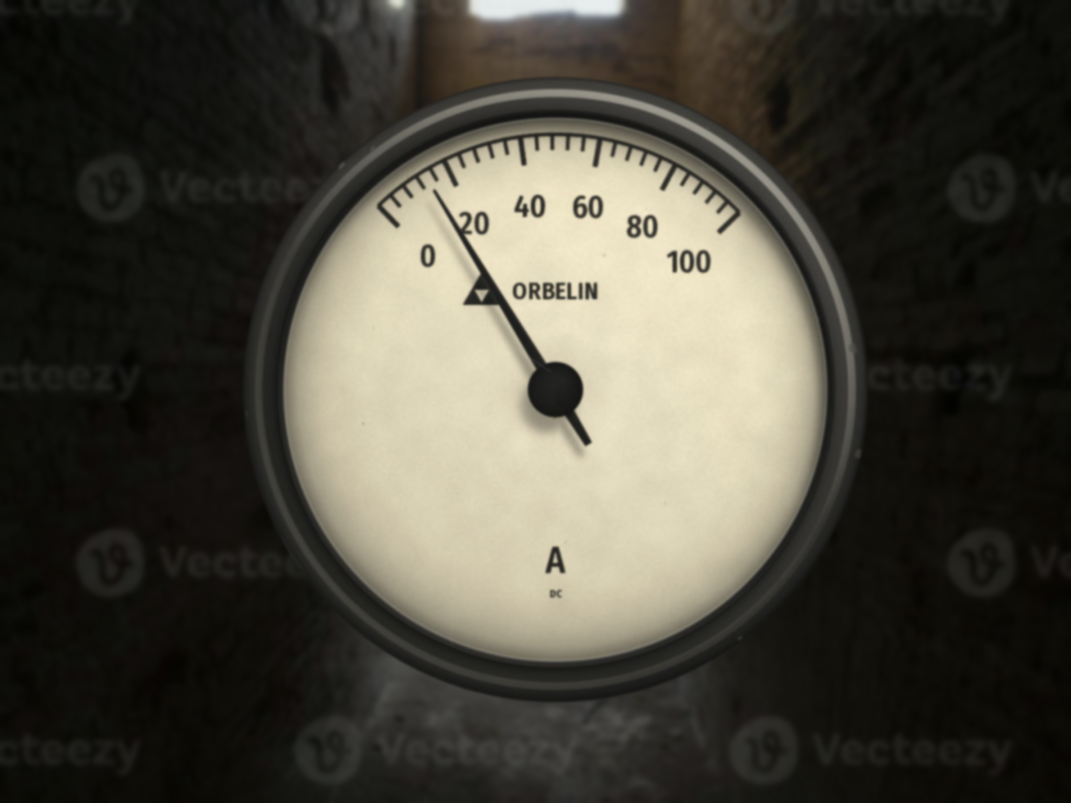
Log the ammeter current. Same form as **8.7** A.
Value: **14** A
